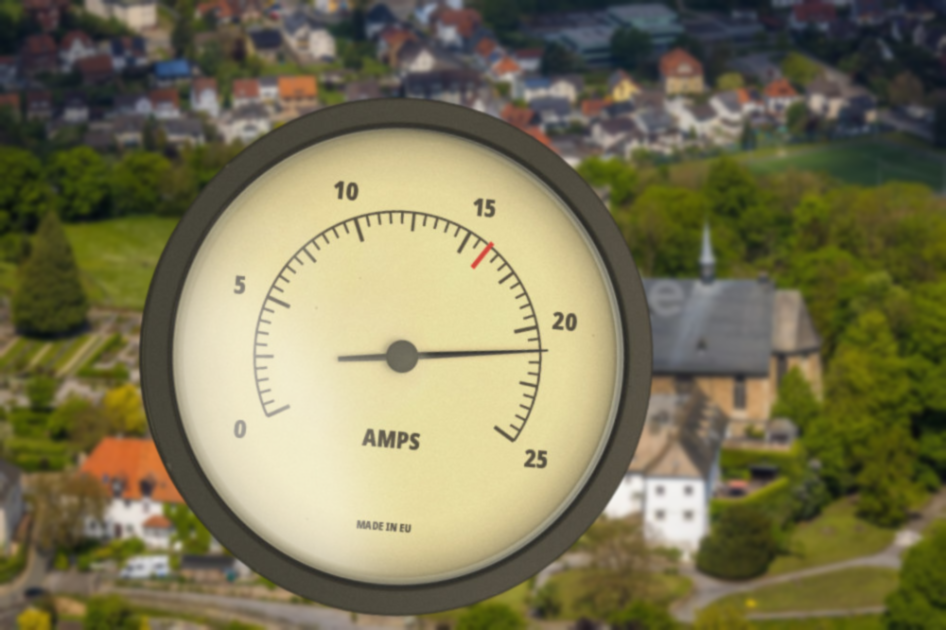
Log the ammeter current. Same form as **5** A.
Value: **21** A
